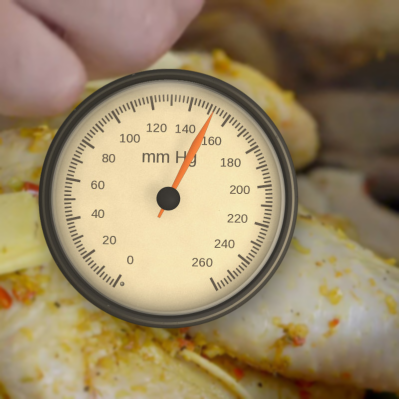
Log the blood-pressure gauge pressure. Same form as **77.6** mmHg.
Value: **152** mmHg
